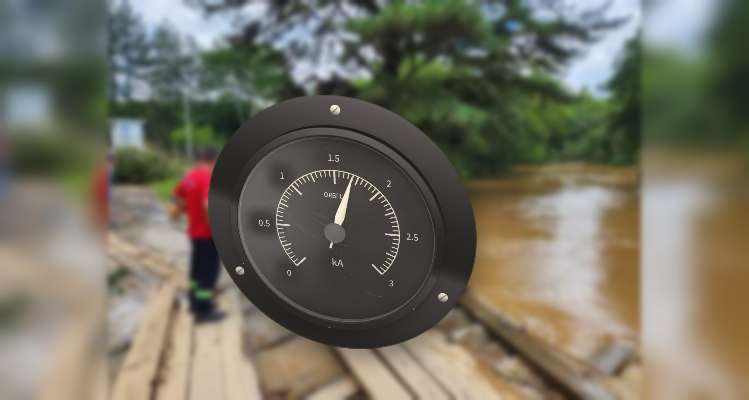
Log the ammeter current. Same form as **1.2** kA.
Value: **1.7** kA
